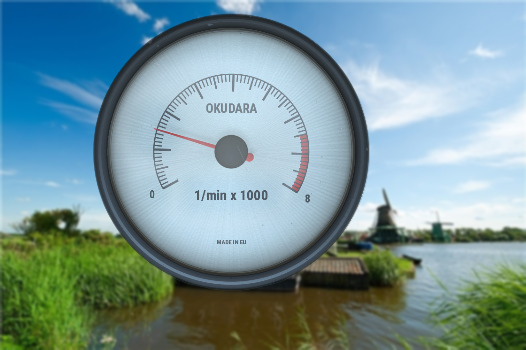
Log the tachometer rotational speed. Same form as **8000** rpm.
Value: **1500** rpm
